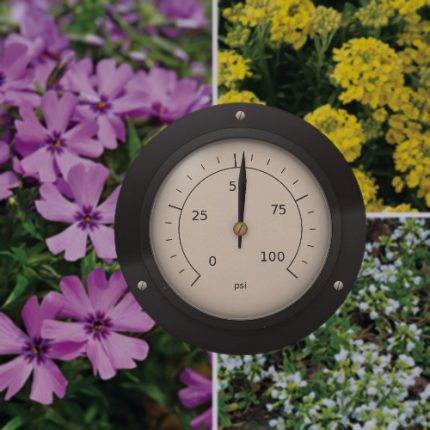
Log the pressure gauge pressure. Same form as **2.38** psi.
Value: **52.5** psi
